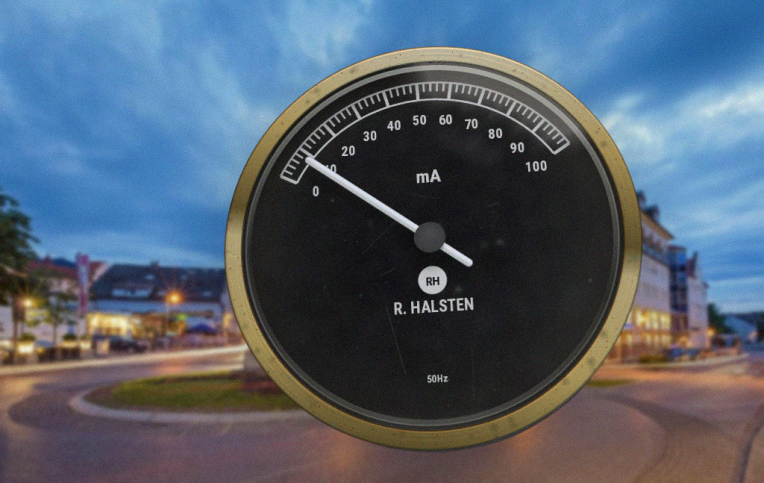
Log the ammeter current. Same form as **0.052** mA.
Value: **8** mA
